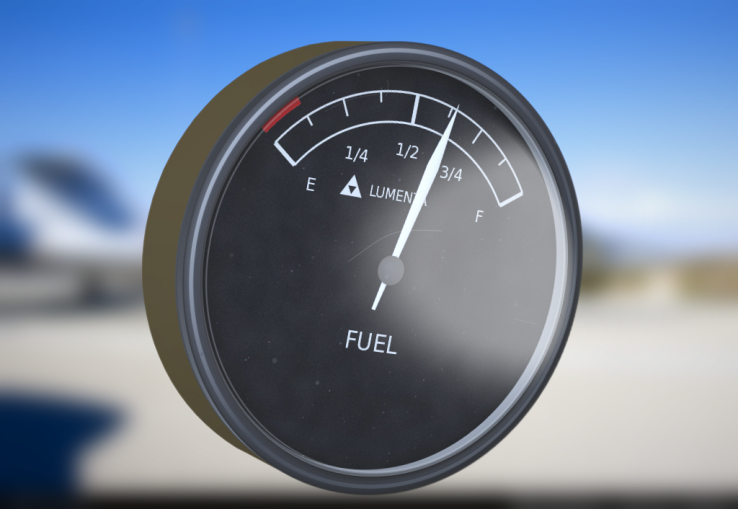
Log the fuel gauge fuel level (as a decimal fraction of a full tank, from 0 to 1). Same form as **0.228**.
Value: **0.625**
